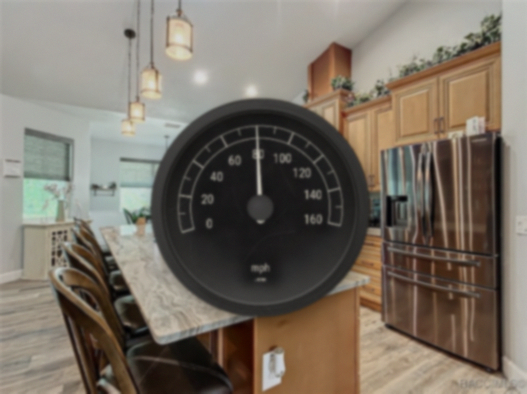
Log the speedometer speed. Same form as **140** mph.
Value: **80** mph
